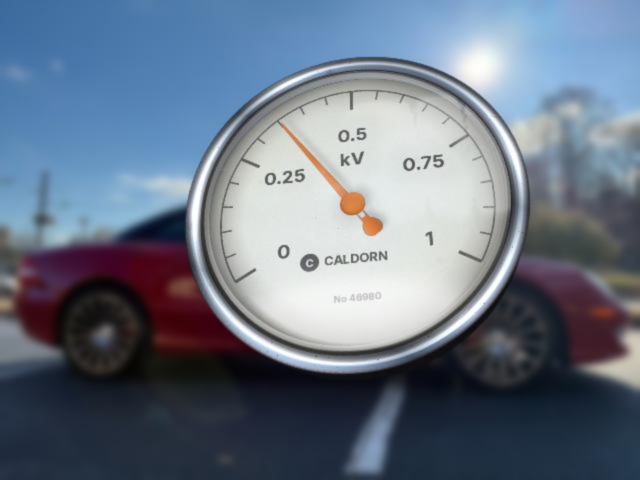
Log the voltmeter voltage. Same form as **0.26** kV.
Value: **0.35** kV
